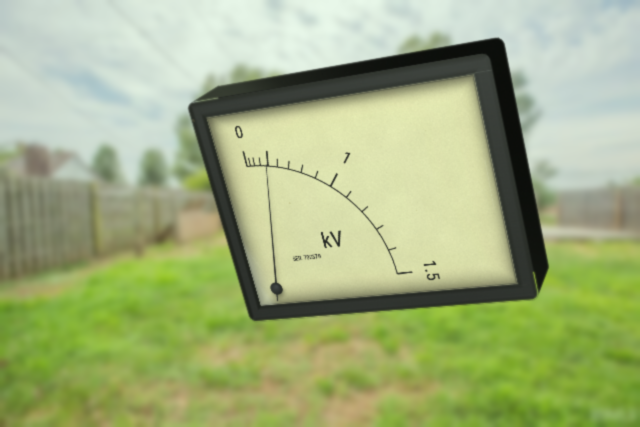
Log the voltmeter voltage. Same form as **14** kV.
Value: **0.5** kV
